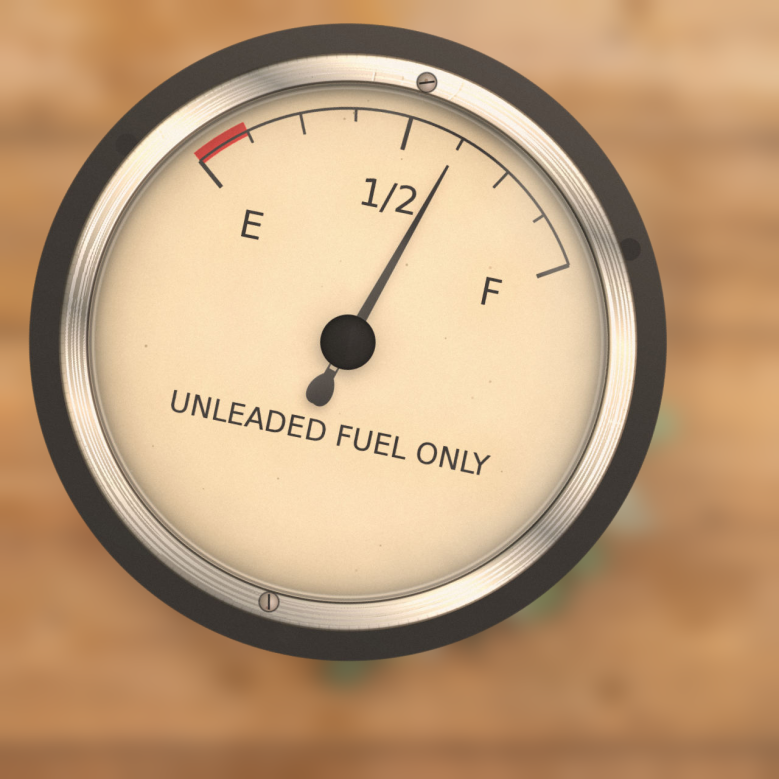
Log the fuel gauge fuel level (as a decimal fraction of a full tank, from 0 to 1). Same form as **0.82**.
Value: **0.625**
